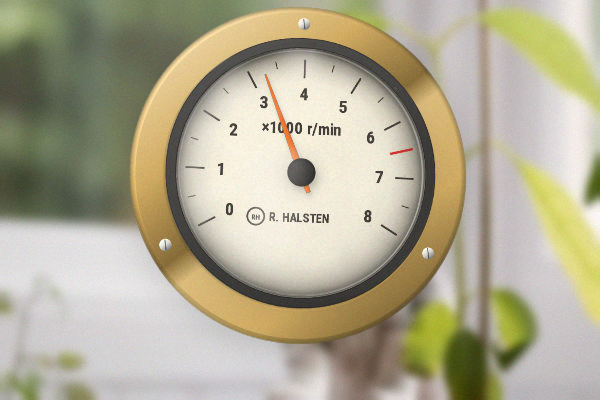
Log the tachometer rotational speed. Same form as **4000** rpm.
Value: **3250** rpm
